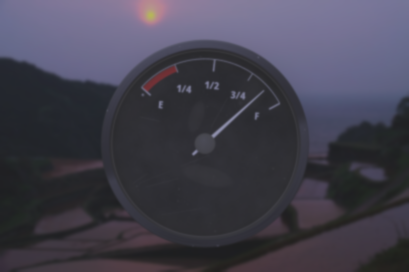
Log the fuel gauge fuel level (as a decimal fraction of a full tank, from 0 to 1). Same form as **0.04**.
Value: **0.875**
